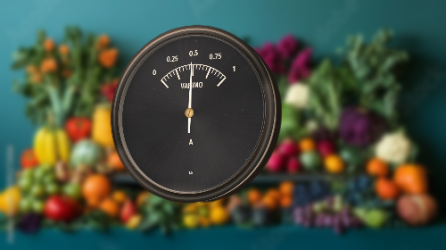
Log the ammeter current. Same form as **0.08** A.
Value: **0.5** A
